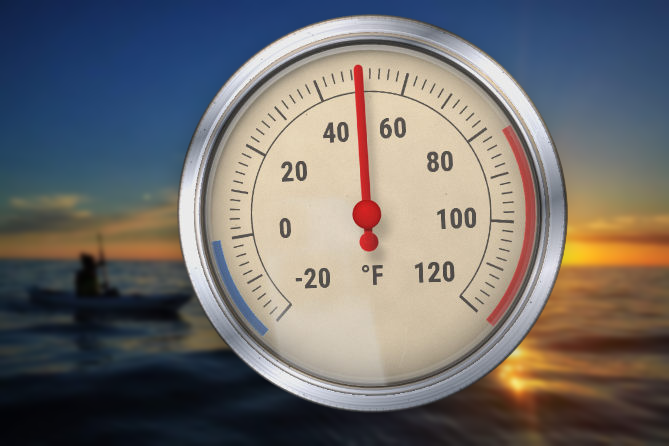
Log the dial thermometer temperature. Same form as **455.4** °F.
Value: **50** °F
